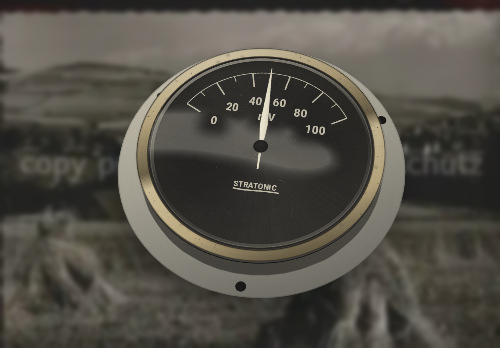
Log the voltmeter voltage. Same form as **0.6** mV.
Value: **50** mV
